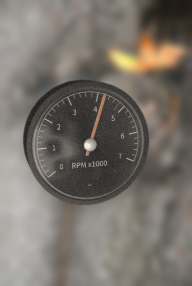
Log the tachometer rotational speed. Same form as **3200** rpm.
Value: **4200** rpm
